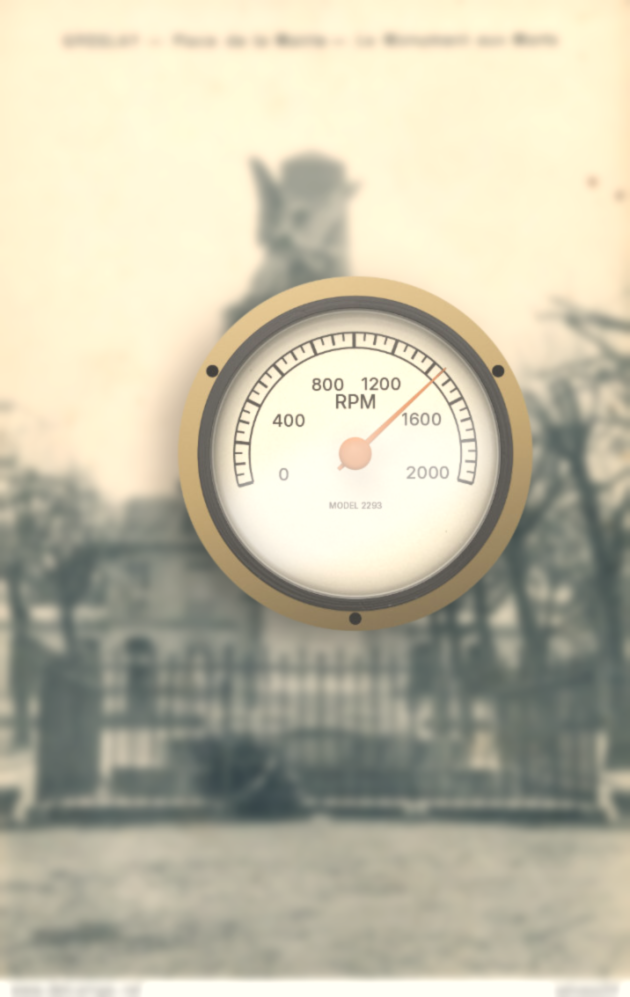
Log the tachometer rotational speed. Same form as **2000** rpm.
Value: **1450** rpm
